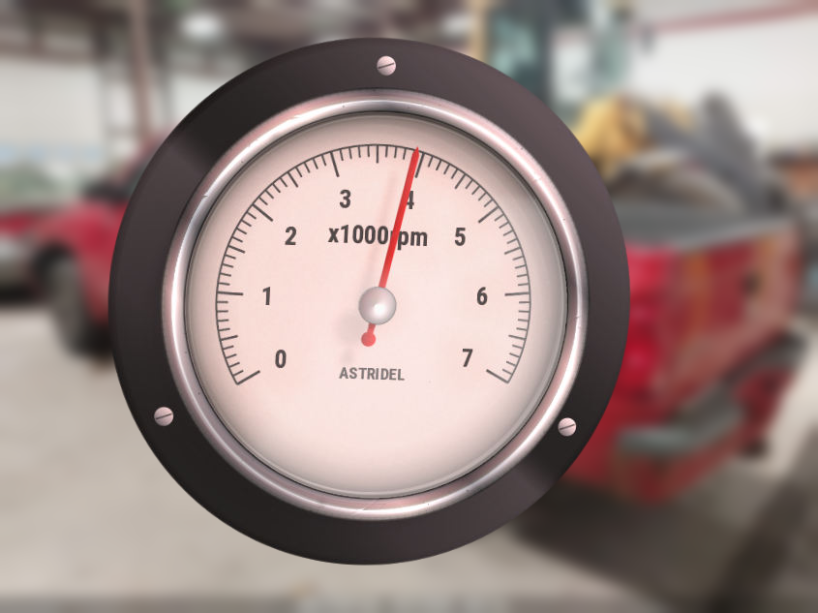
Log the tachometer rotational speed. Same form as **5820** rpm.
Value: **3900** rpm
